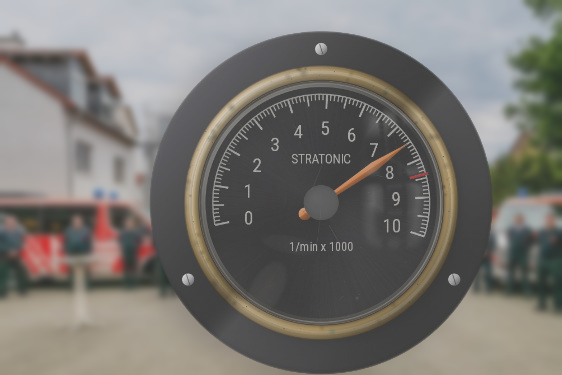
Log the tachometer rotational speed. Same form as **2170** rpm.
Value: **7500** rpm
